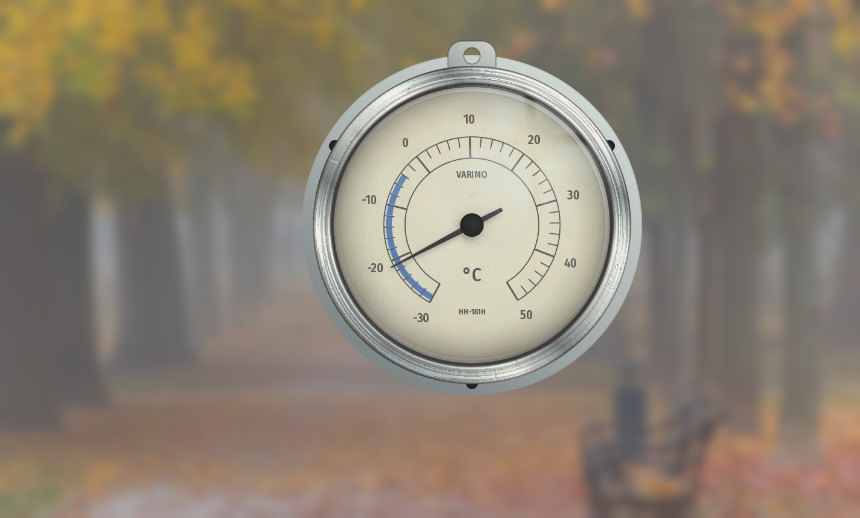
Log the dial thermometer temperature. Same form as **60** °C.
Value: **-21** °C
